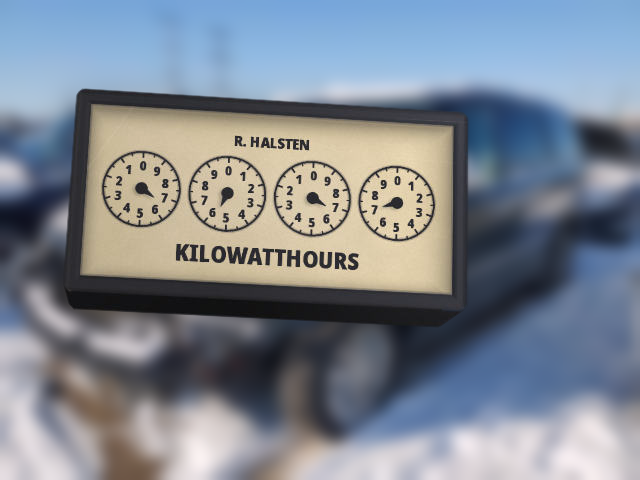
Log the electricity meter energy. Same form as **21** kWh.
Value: **6567** kWh
